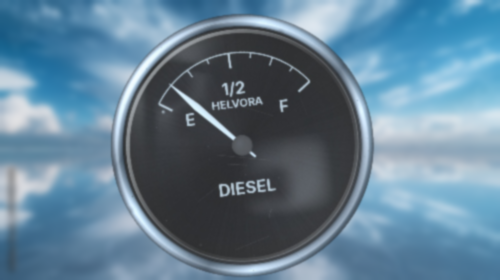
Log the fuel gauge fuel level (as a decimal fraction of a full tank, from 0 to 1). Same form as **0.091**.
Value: **0.125**
